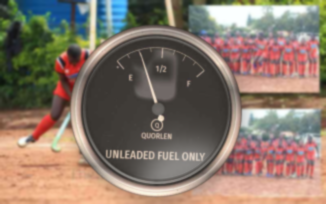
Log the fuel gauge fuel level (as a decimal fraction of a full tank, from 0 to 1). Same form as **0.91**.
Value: **0.25**
